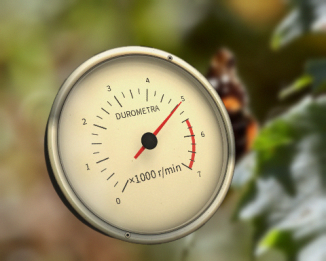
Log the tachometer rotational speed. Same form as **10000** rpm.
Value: **5000** rpm
